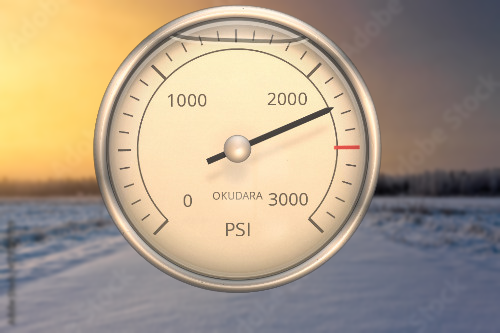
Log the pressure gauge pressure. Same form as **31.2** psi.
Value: **2250** psi
